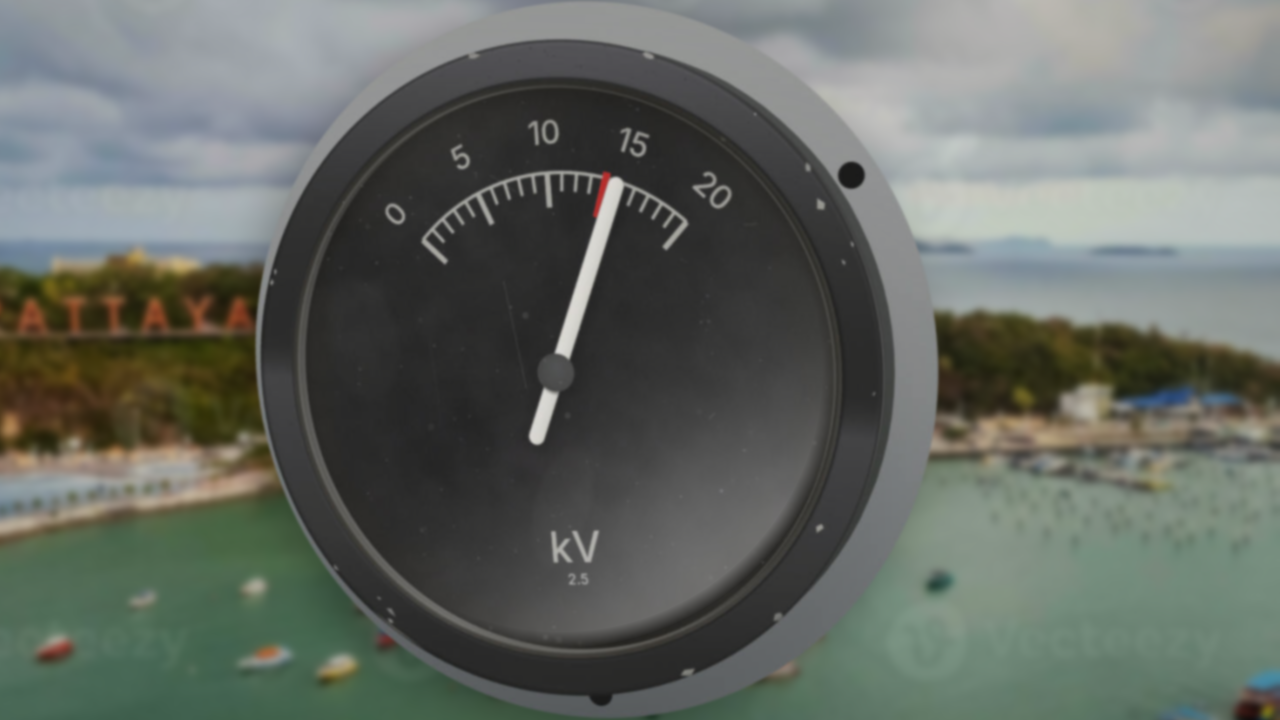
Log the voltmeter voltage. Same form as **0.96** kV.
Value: **15** kV
